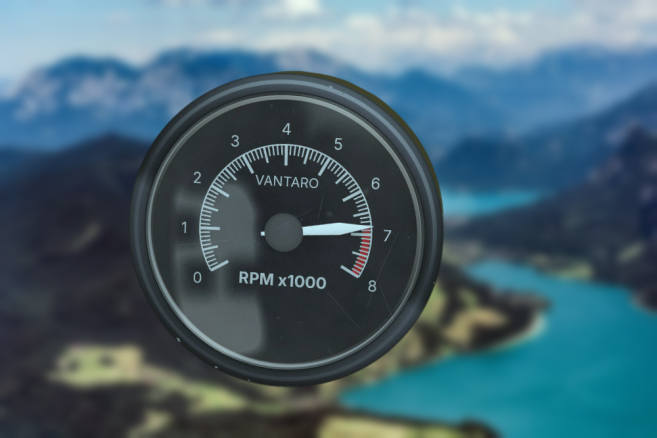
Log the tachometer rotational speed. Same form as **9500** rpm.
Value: **6800** rpm
